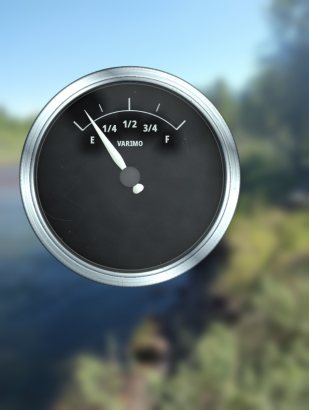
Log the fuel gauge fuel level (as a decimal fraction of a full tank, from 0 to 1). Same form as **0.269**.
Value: **0.125**
